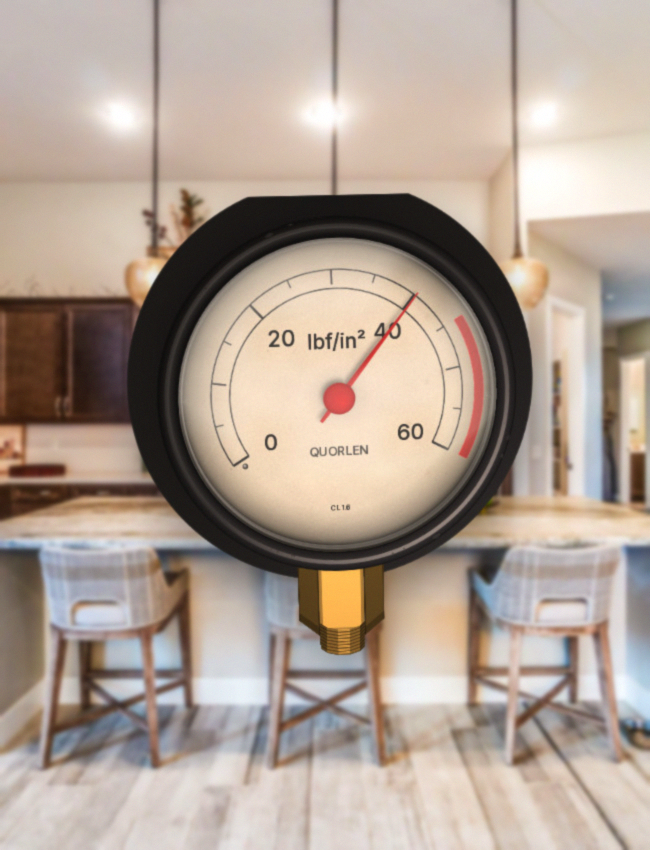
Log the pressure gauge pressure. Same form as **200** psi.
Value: **40** psi
